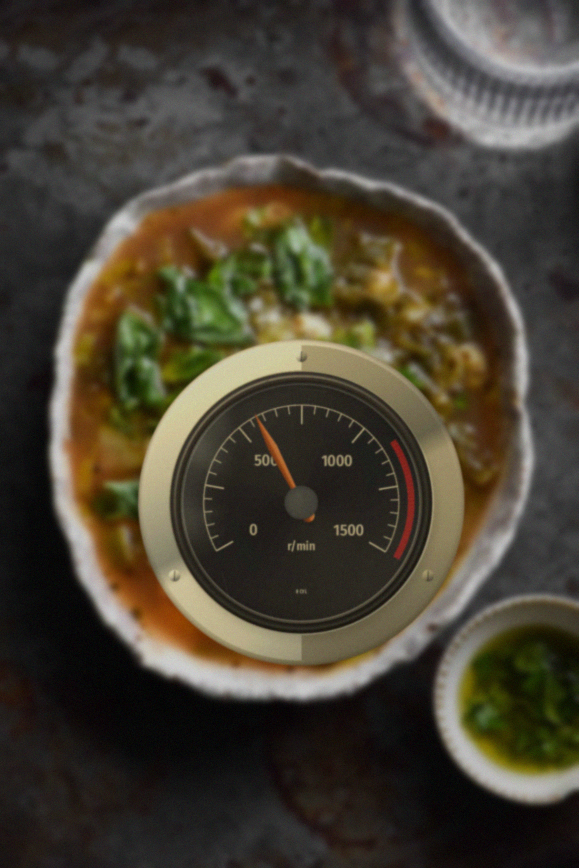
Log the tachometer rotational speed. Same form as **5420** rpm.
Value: **575** rpm
